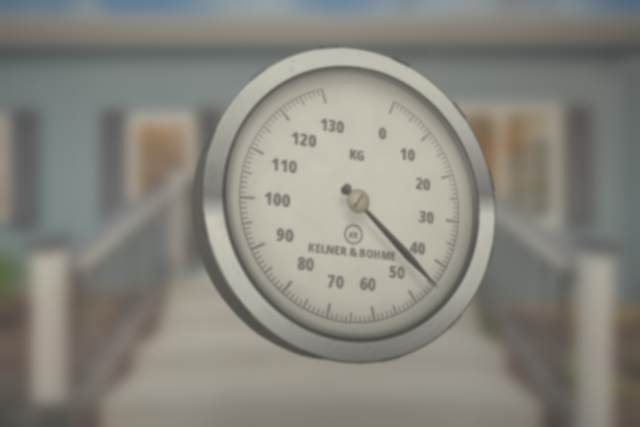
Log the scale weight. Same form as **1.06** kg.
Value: **45** kg
